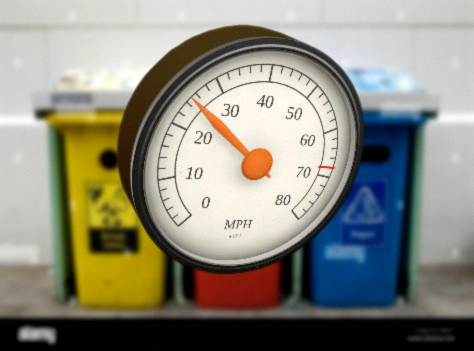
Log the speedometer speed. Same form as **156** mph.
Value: **25** mph
